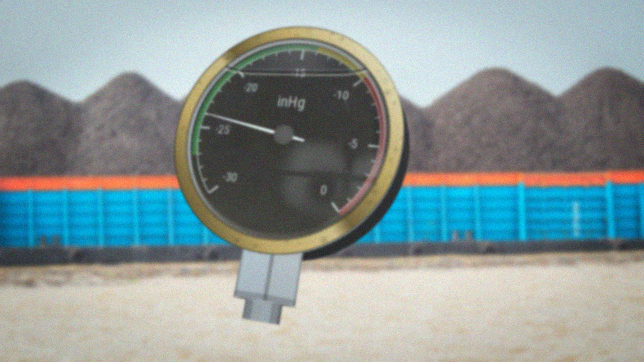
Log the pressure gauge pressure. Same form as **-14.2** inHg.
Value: **-24** inHg
